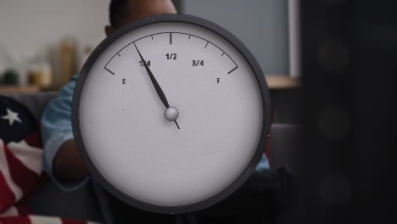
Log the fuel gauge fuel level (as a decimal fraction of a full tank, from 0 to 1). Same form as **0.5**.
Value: **0.25**
